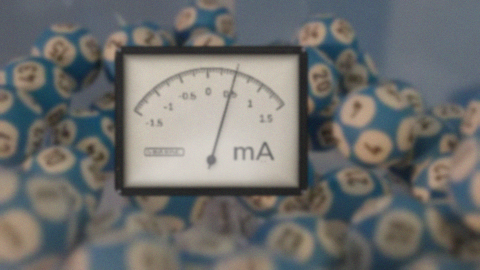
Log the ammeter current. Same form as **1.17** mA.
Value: **0.5** mA
